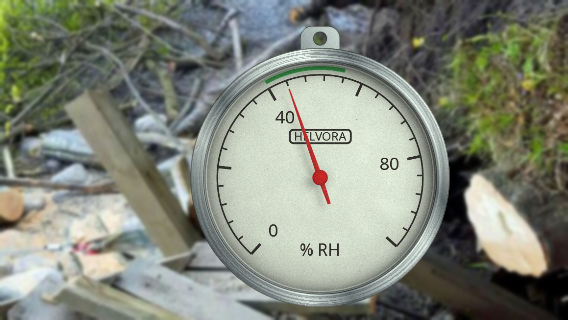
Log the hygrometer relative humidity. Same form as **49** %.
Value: **44** %
